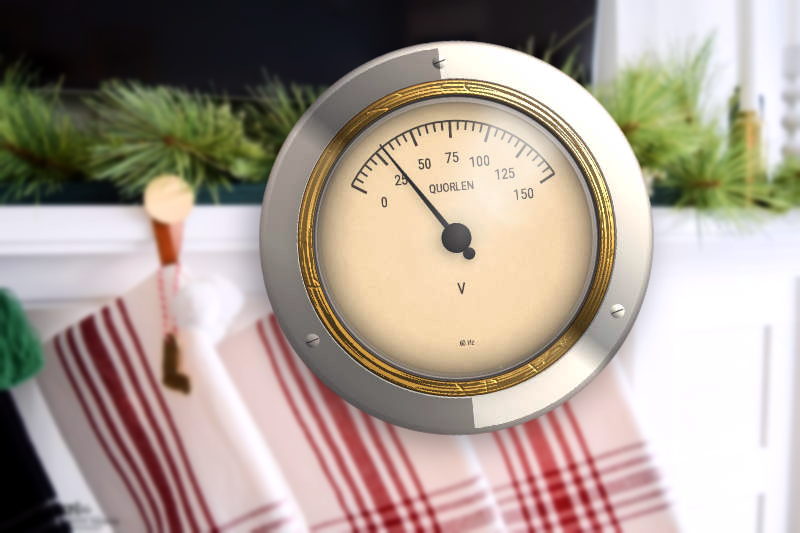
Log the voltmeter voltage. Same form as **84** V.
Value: **30** V
